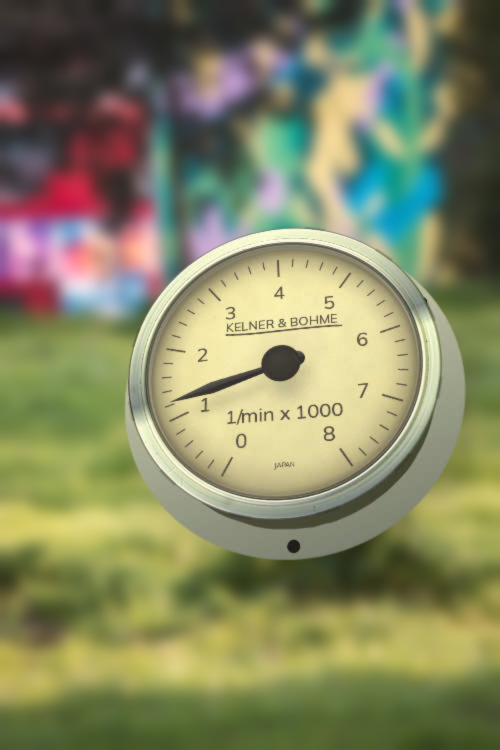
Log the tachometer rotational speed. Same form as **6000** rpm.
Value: **1200** rpm
